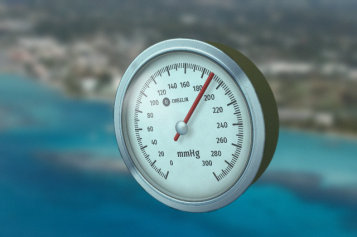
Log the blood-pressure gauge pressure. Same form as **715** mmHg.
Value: **190** mmHg
